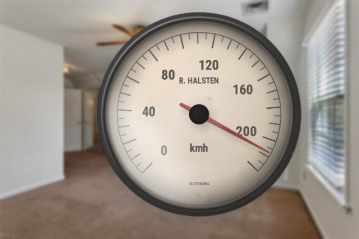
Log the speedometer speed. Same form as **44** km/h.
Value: **207.5** km/h
